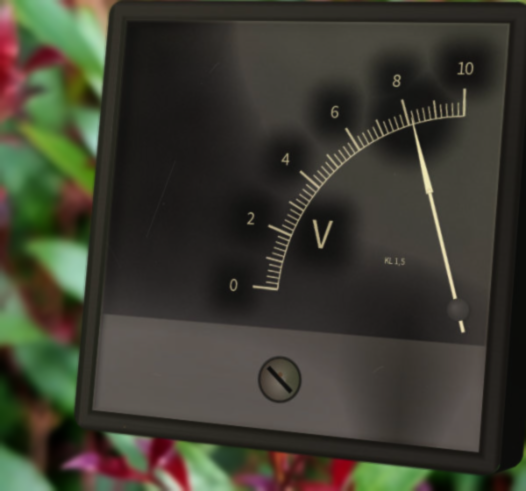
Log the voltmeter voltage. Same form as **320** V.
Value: **8.2** V
